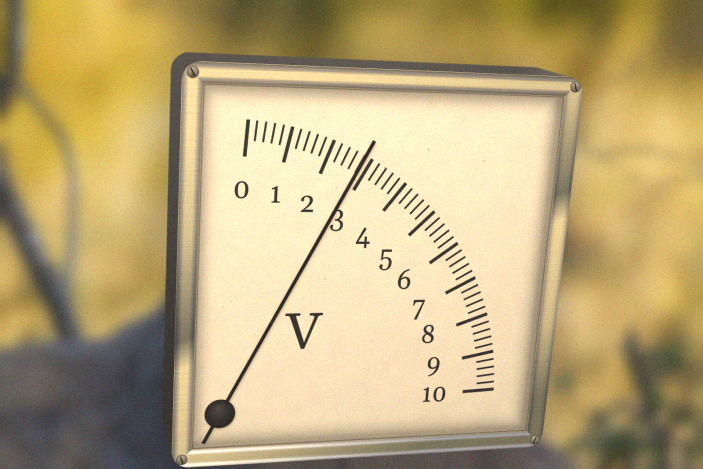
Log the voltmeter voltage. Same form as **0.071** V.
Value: **2.8** V
